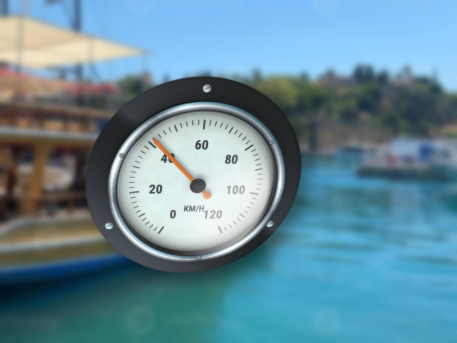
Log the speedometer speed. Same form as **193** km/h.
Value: **42** km/h
